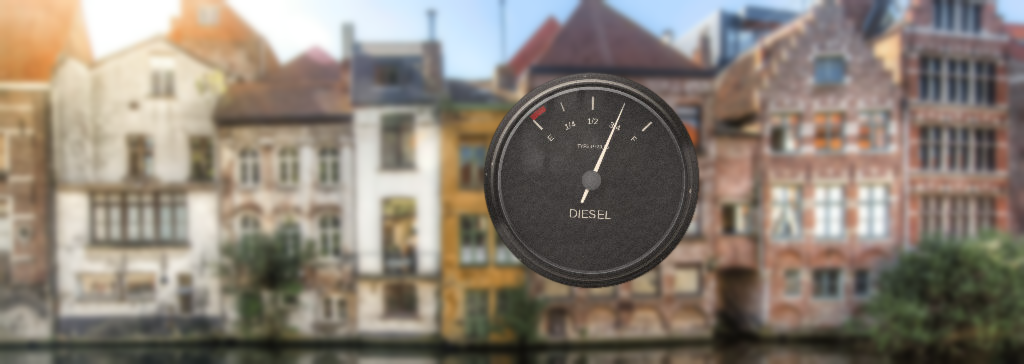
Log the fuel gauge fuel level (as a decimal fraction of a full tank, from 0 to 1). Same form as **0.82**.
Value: **0.75**
